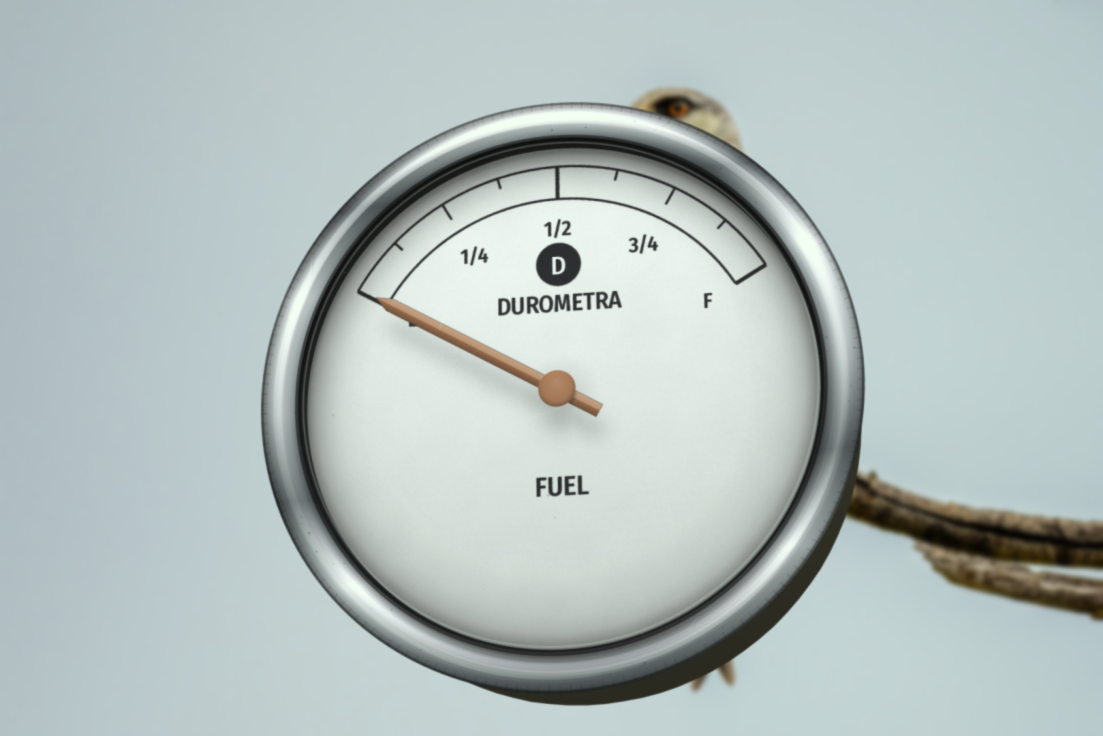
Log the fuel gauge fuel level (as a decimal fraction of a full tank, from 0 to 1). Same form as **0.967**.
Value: **0**
